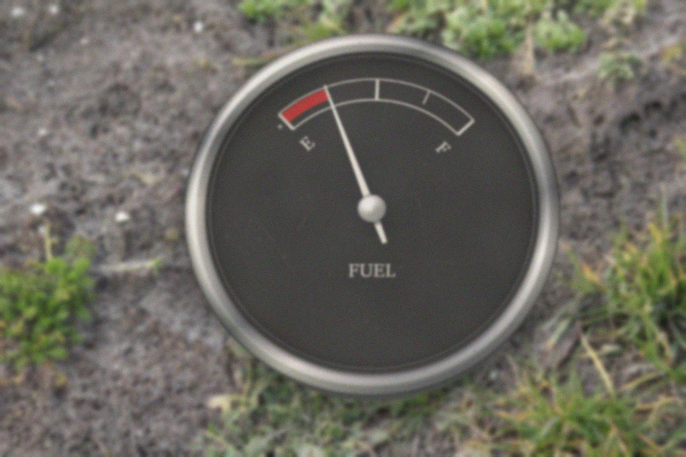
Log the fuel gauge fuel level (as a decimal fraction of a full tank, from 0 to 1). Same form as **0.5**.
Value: **0.25**
